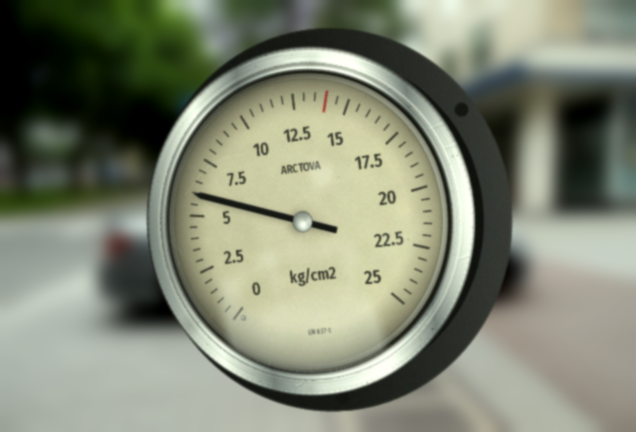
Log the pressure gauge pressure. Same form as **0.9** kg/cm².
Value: **6** kg/cm²
